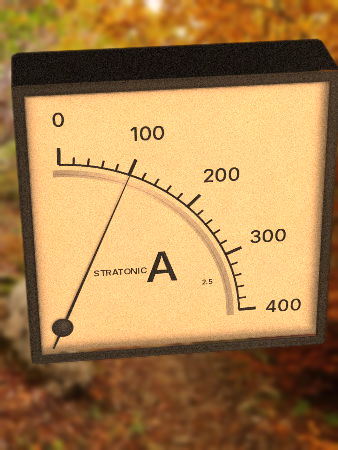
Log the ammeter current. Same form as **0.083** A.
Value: **100** A
